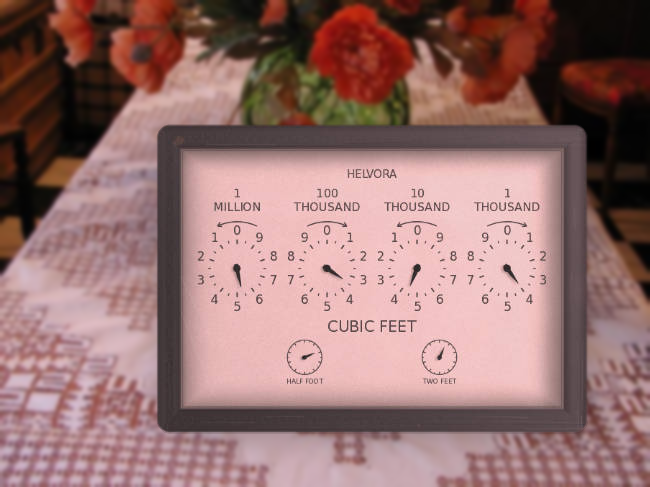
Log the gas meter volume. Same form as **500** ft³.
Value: **534400** ft³
